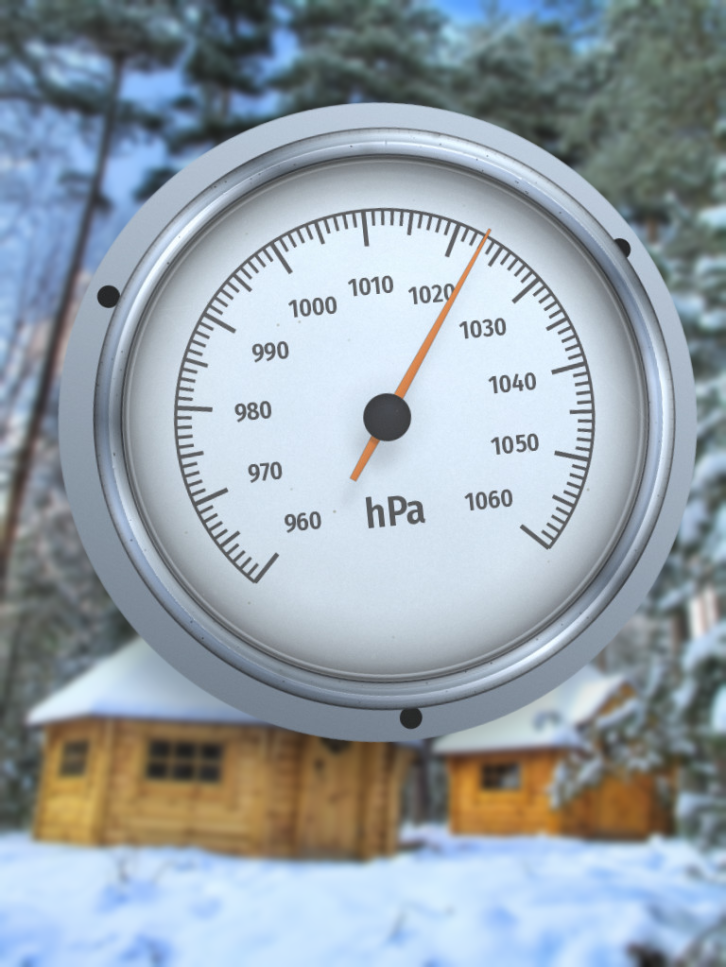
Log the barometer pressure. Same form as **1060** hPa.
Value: **1023** hPa
